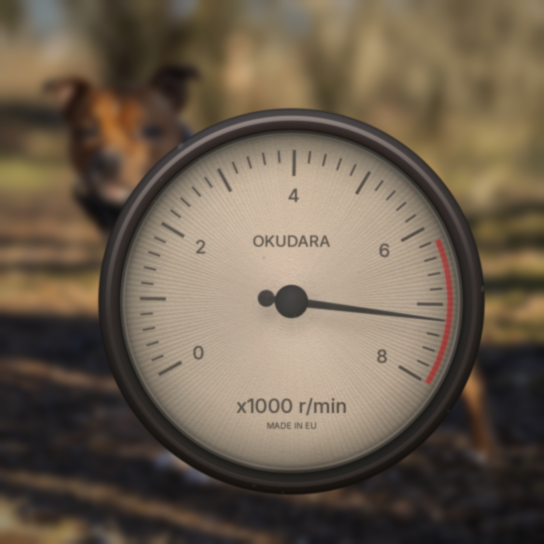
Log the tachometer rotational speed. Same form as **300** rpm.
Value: **7200** rpm
